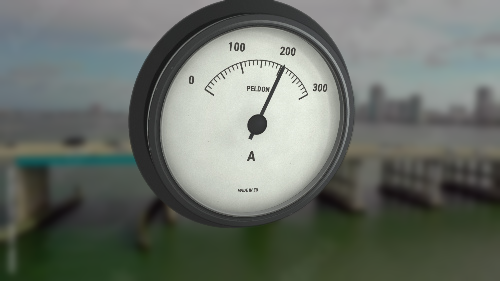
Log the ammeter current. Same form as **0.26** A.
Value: **200** A
